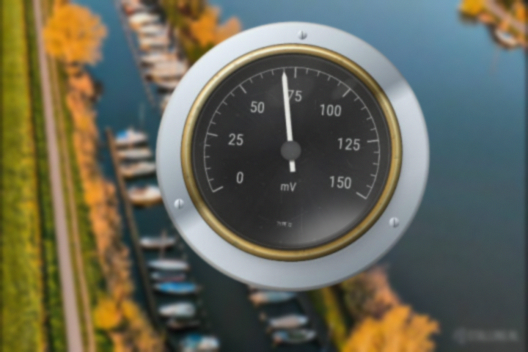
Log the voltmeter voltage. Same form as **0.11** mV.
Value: **70** mV
